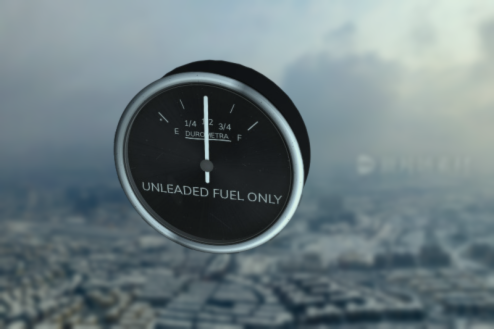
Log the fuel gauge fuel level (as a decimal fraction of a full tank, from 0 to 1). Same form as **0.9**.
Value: **0.5**
